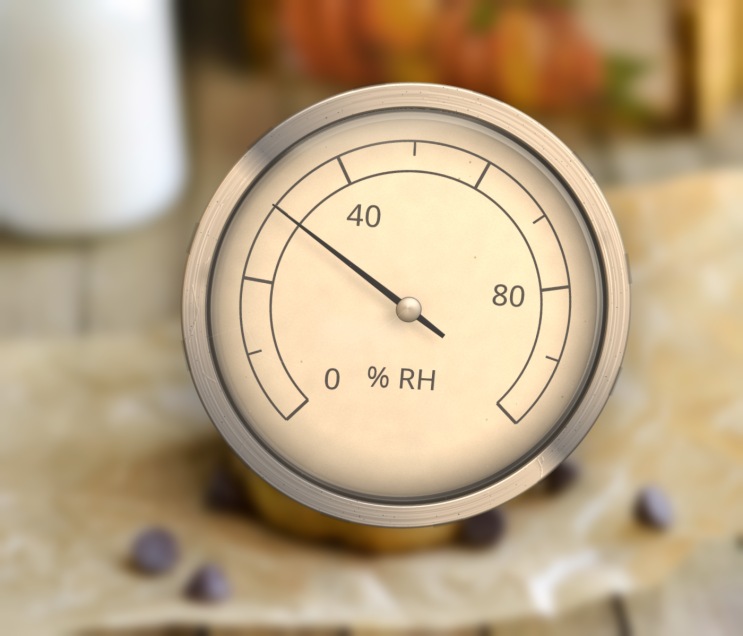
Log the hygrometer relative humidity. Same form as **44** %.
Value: **30** %
